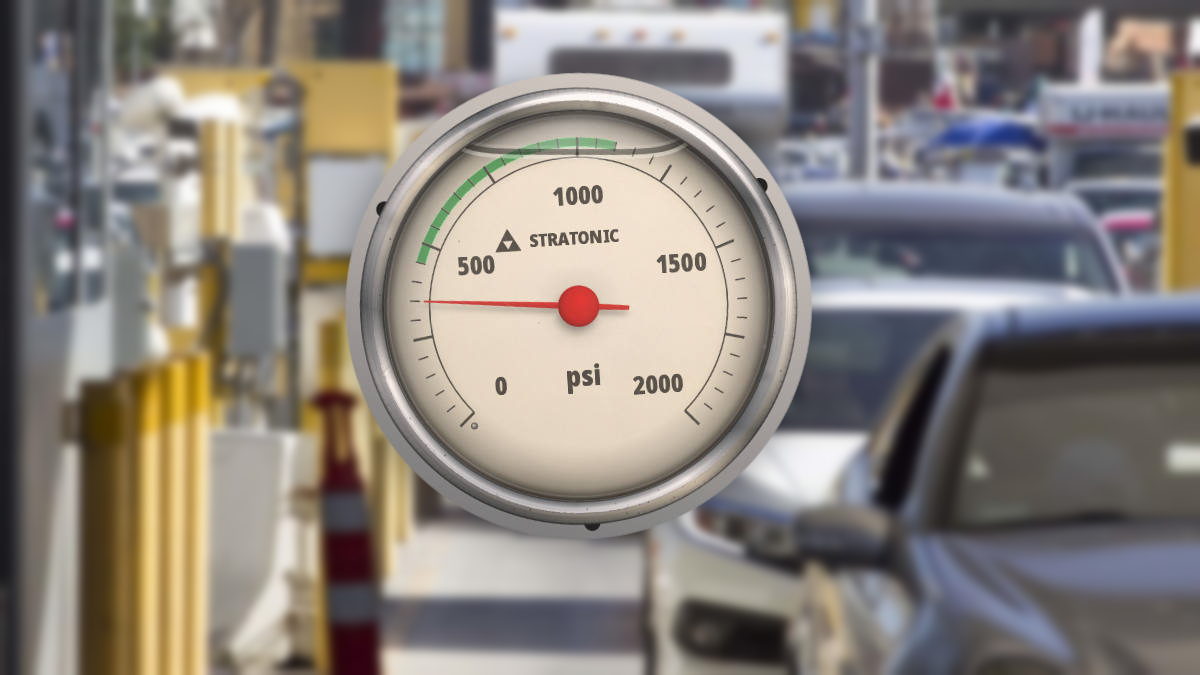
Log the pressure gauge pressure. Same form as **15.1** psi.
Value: **350** psi
